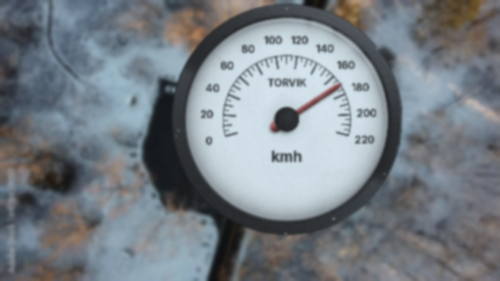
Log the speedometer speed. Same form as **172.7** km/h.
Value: **170** km/h
